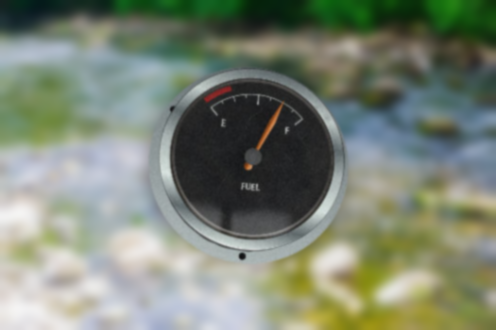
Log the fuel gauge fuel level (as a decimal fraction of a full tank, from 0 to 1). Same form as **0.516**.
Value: **0.75**
